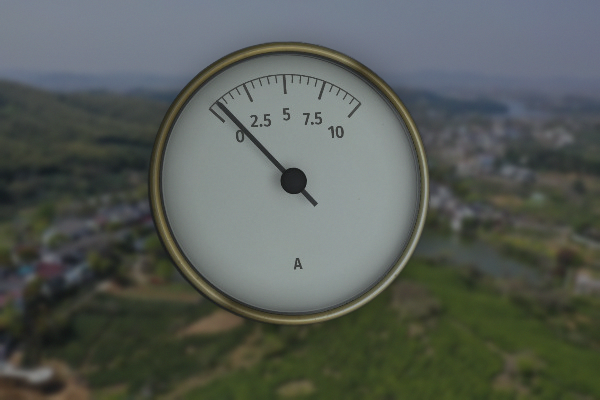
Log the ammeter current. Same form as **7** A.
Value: **0.5** A
